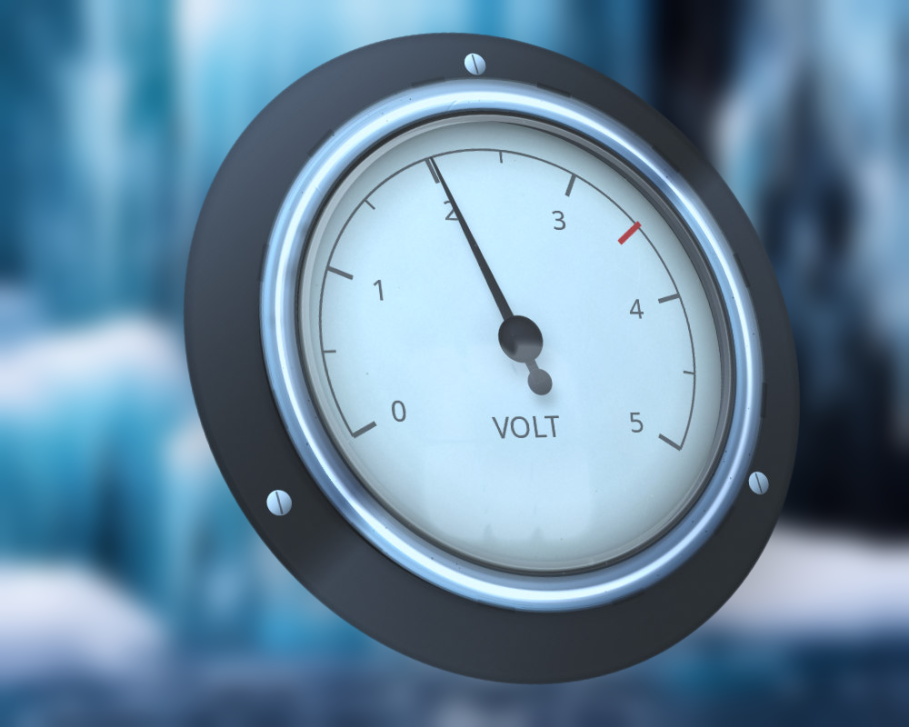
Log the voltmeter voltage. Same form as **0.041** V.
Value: **2** V
